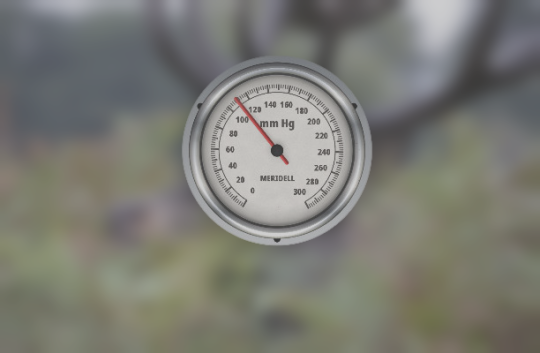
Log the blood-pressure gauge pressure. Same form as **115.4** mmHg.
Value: **110** mmHg
